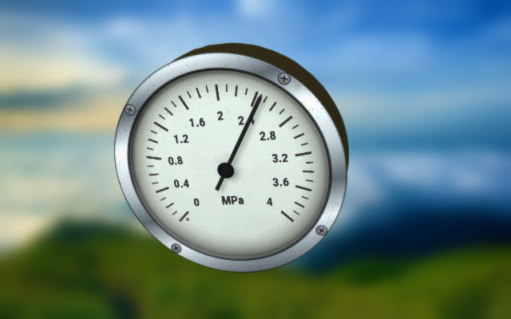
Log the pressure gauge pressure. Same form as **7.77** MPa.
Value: **2.45** MPa
